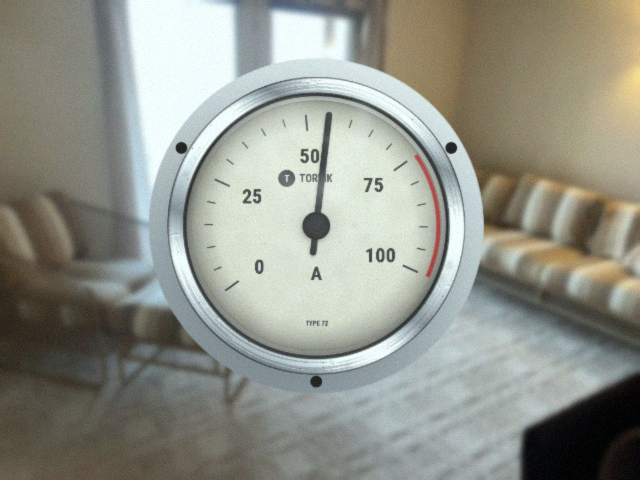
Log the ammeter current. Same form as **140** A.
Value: **55** A
